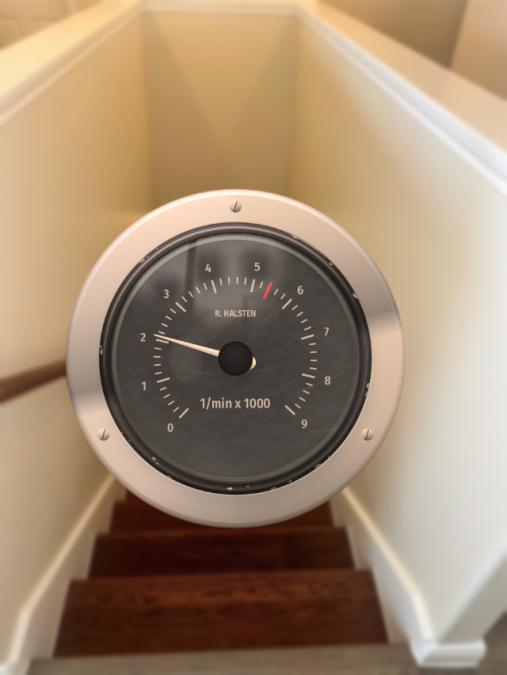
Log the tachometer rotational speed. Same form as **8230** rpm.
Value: **2100** rpm
